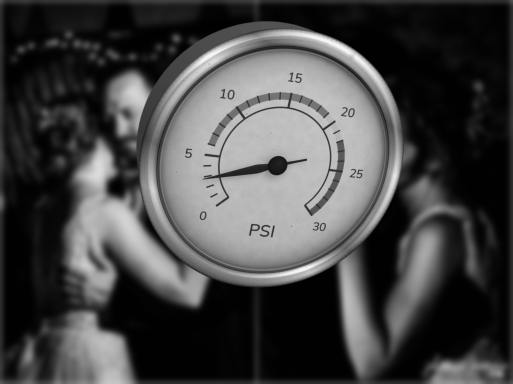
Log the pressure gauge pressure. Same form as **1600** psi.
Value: **3** psi
